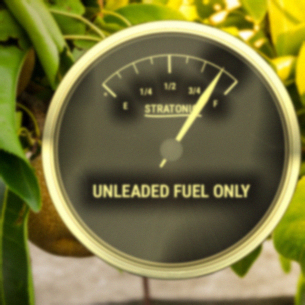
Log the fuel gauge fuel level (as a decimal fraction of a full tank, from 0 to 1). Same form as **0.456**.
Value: **0.875**
